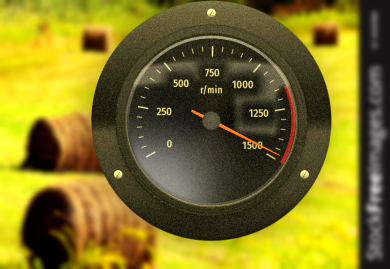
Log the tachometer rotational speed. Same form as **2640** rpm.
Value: **1475** rpm
